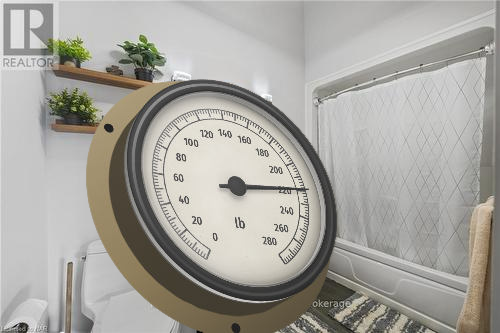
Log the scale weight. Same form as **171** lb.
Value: **220** lb
